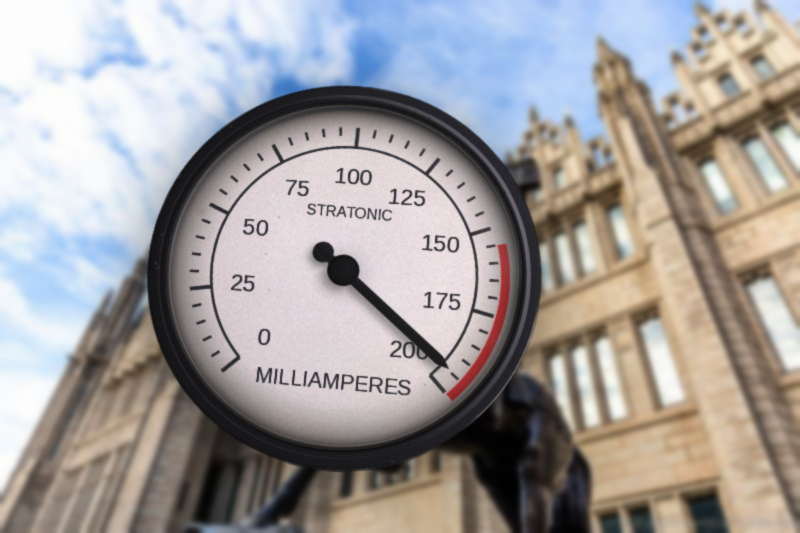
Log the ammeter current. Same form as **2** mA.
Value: **195** mA
